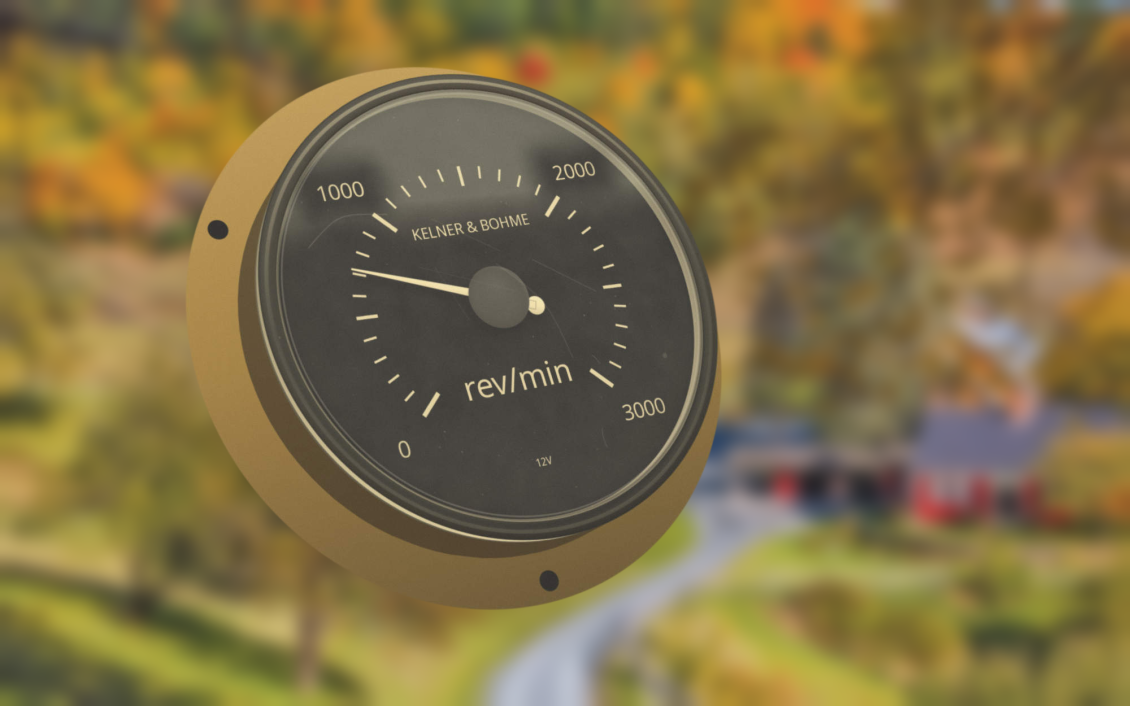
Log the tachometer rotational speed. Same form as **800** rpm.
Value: **700** rpm
